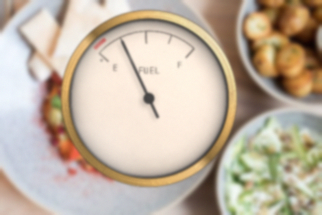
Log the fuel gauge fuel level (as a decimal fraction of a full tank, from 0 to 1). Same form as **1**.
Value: **0.25**
